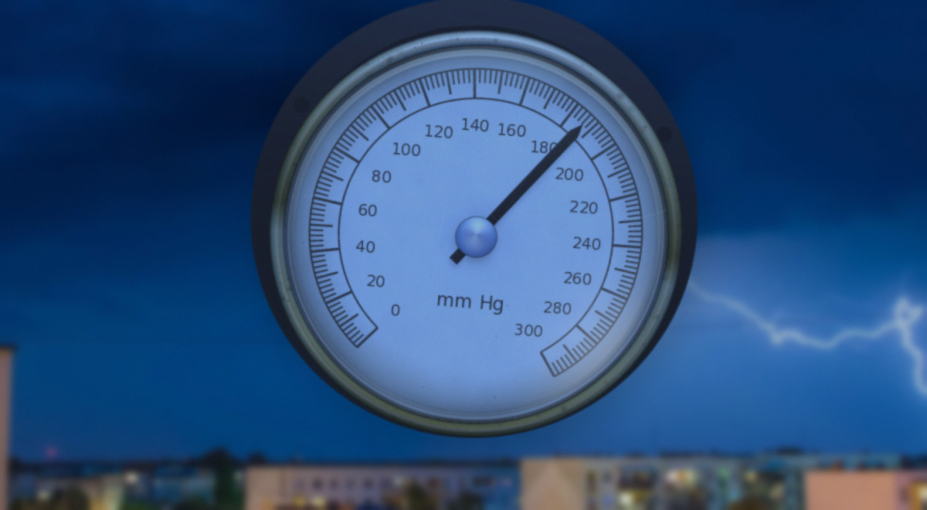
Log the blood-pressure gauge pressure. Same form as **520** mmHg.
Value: **186** mmHg
